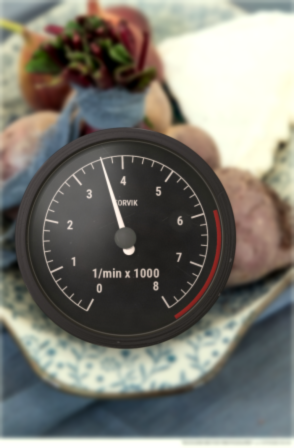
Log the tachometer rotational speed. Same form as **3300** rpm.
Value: **3600** rpm
